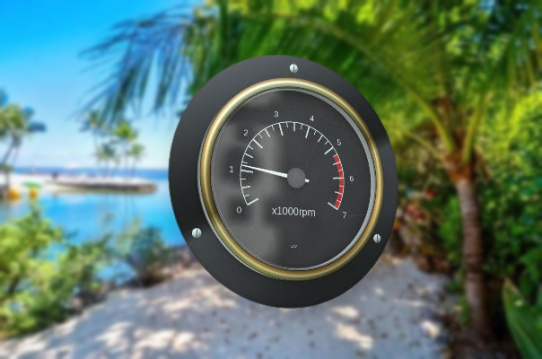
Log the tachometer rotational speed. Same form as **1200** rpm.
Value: **1125** rpm
